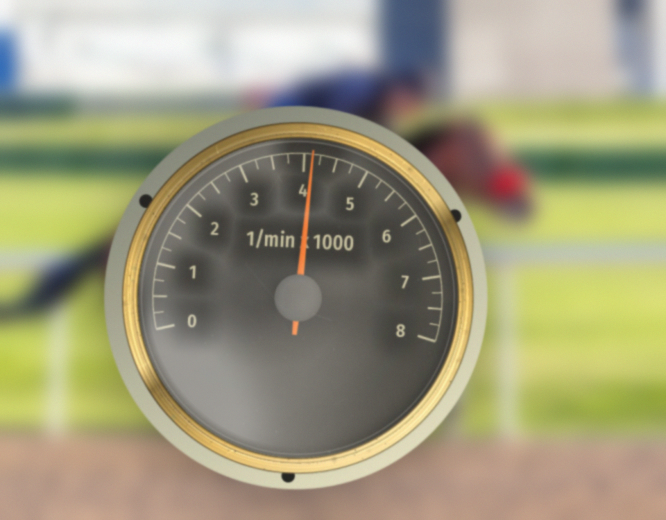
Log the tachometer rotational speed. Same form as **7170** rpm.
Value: **4125** rpm
